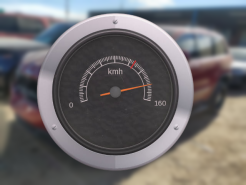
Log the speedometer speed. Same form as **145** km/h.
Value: **140** km/h
